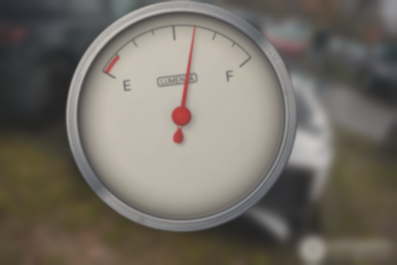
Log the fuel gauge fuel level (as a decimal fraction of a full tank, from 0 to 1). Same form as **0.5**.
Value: **0.625**
